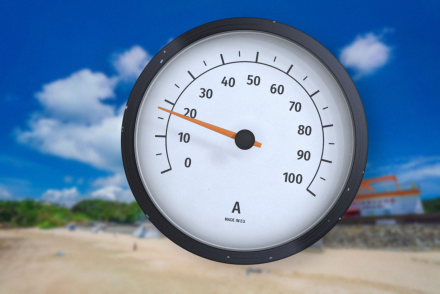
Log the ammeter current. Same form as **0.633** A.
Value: **17.5** A
